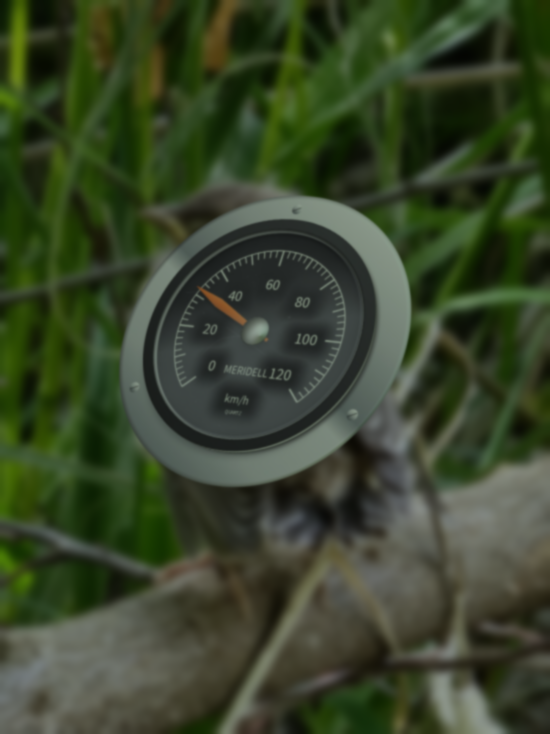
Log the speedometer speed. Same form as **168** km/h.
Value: **32** km/h
